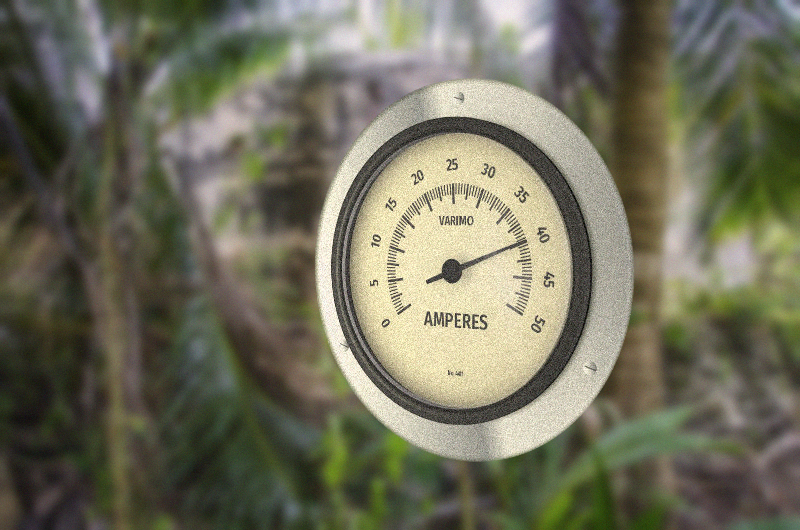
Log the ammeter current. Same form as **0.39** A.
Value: **40** A
